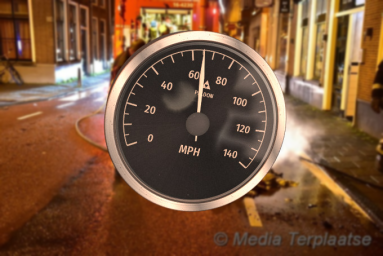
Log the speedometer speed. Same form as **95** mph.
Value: **65** mph
